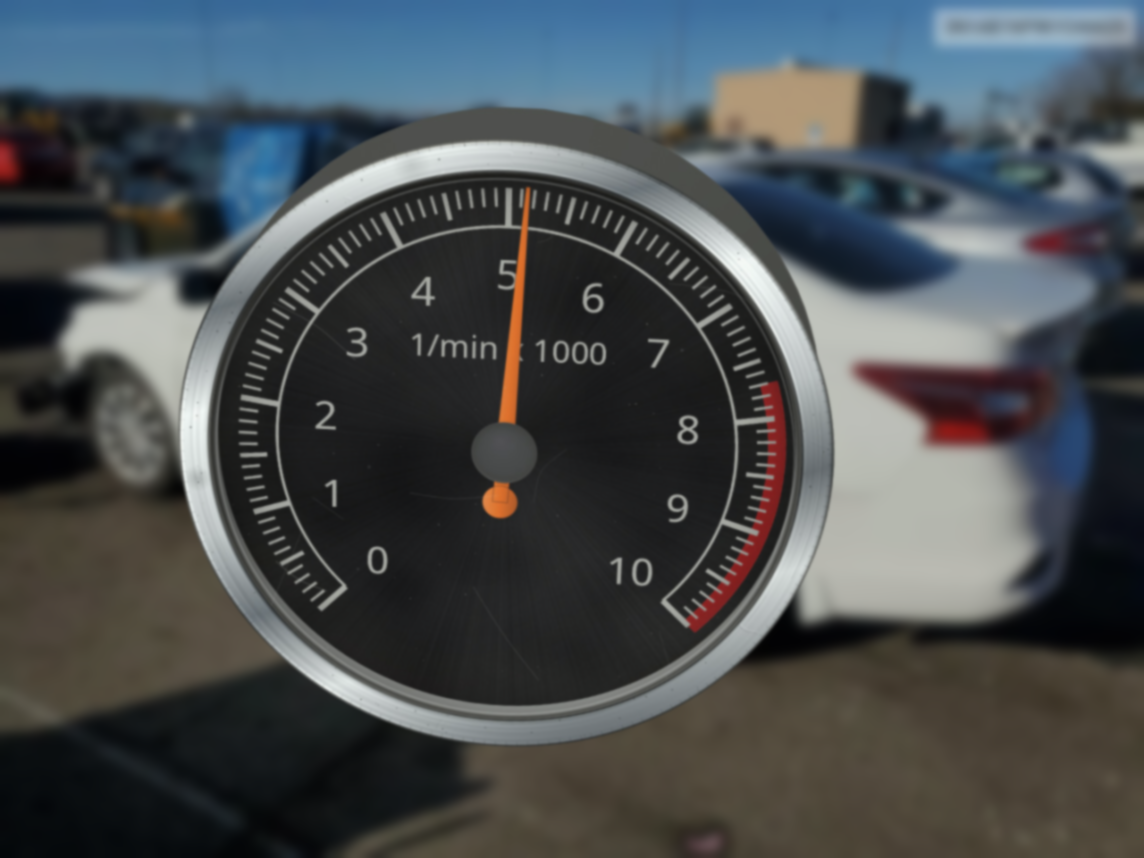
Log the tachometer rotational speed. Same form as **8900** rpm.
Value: **5150** rpm
